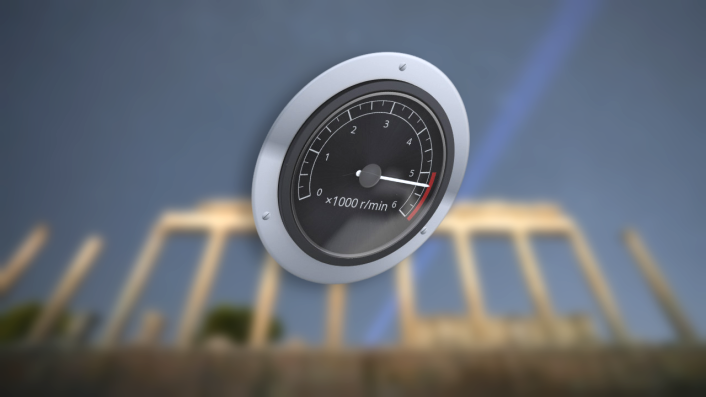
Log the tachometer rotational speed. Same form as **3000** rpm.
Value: **5250** rpm
